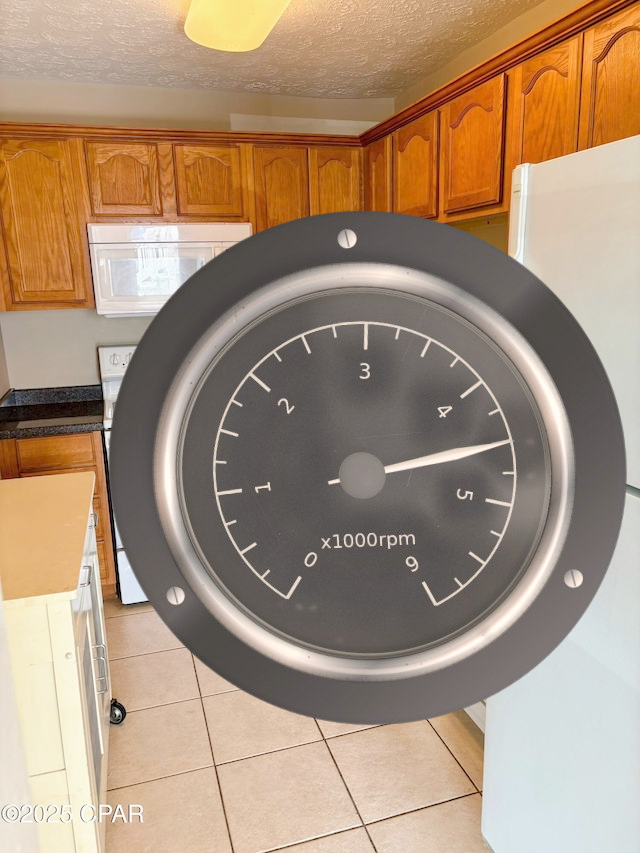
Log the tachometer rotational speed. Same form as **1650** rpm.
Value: **4500** rpm
